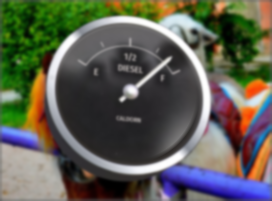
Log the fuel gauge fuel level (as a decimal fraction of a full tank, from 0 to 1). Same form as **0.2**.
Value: **0.875**
